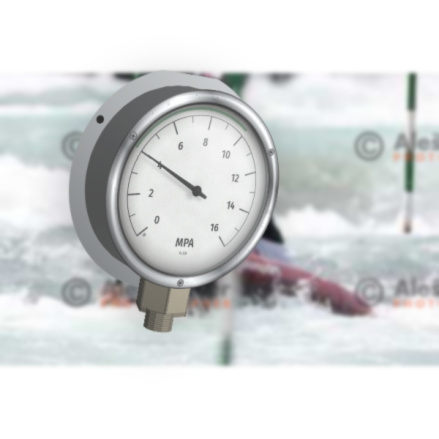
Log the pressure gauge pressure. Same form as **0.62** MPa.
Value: **4** MPa
